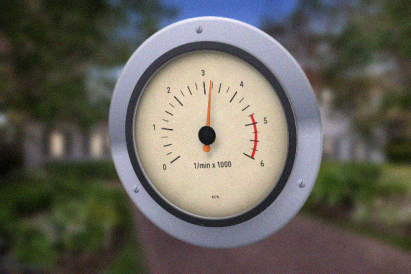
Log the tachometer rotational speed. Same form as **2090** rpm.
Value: **3250** rpm
